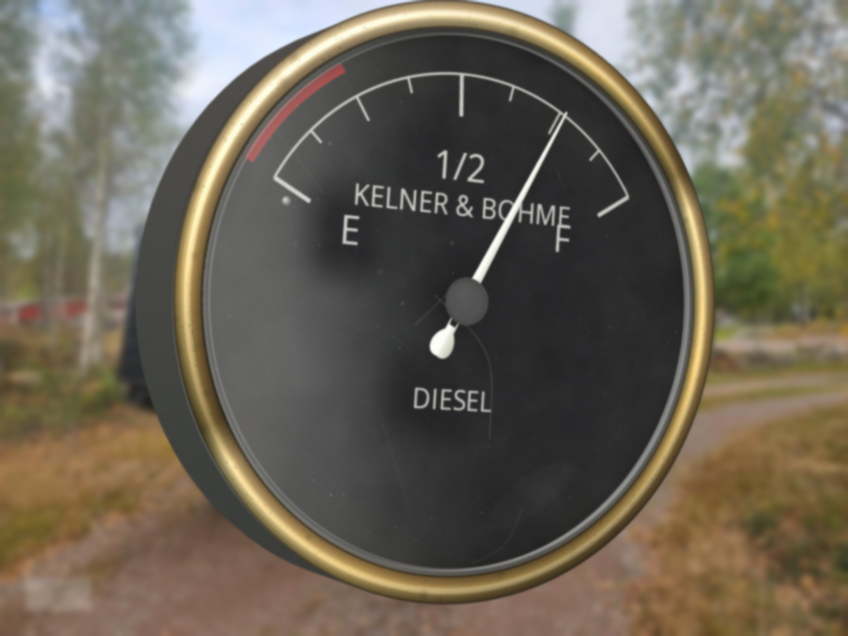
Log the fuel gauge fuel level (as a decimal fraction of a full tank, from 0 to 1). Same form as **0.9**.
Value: **0.75**
